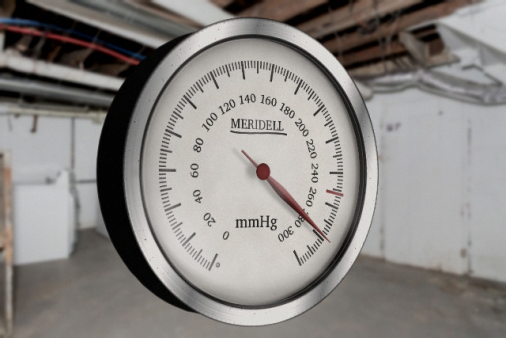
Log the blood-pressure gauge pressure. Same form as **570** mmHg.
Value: **280** mmHg
